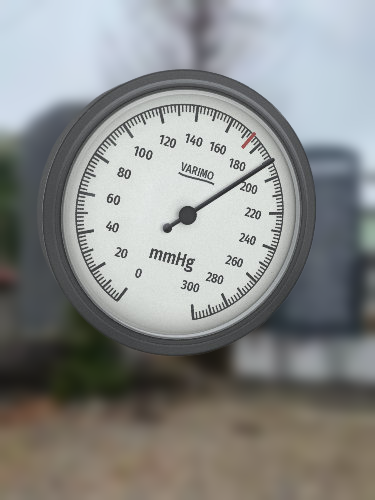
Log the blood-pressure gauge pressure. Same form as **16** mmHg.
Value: **190** mmHg
